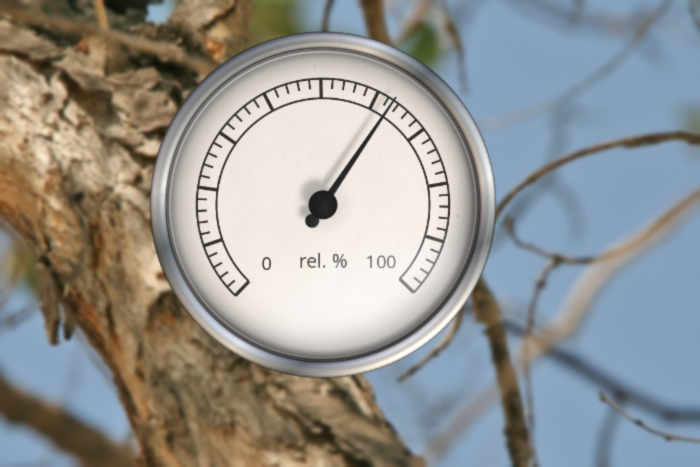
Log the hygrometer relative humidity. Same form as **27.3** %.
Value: **63** %
